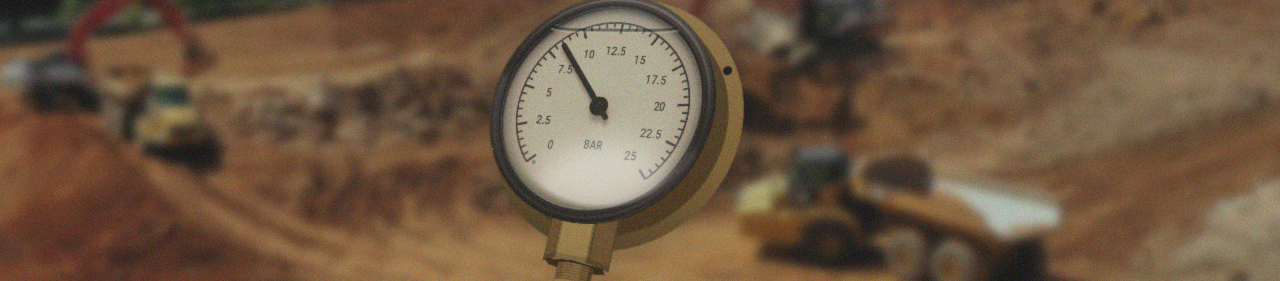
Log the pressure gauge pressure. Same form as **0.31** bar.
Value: **8.5** bar
